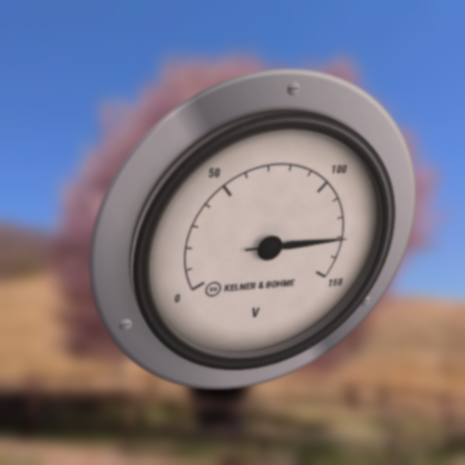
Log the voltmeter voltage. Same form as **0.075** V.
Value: **130** V
